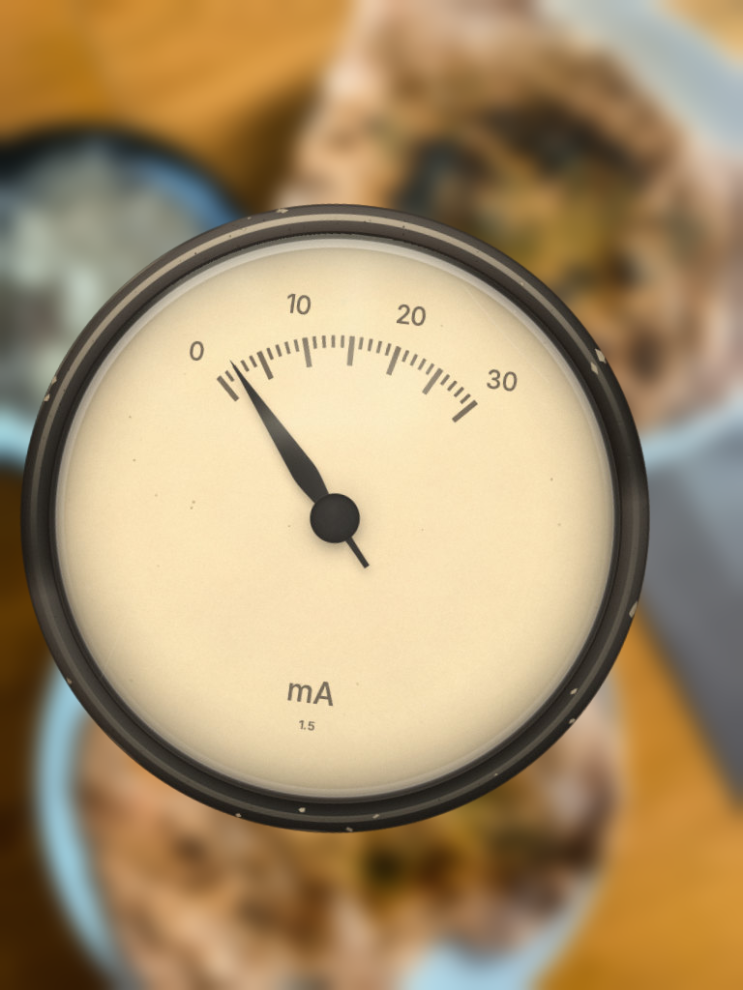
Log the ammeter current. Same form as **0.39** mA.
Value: **2** mA
